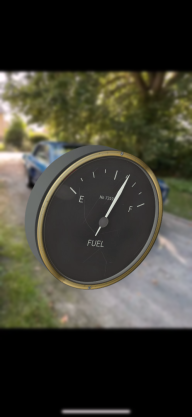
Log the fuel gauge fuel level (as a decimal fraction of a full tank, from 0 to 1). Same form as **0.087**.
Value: **0.625**
